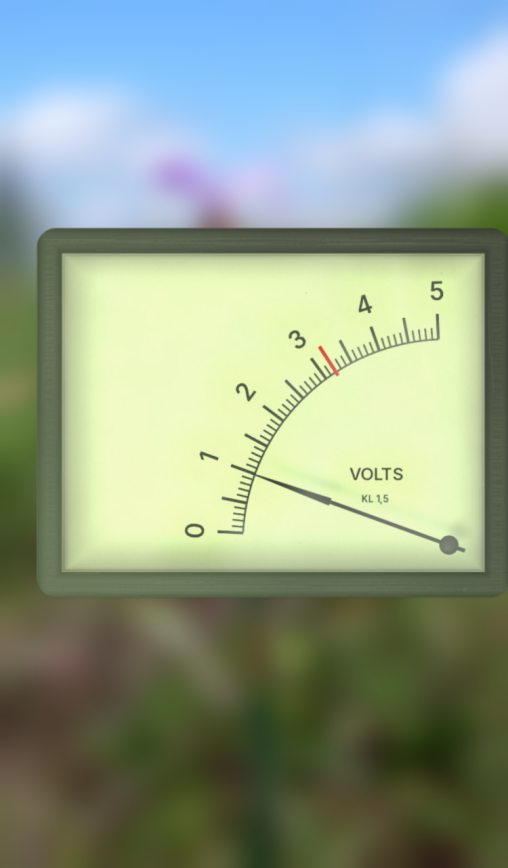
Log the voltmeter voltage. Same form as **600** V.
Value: **1** V
